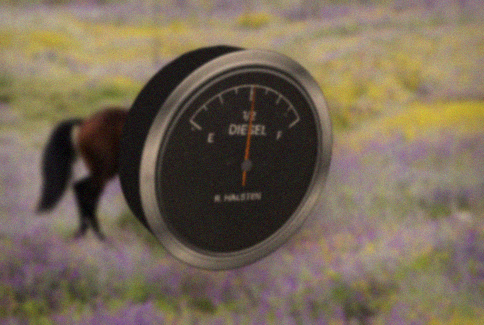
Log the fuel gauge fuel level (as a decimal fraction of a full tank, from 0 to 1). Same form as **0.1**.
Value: **0.5**
